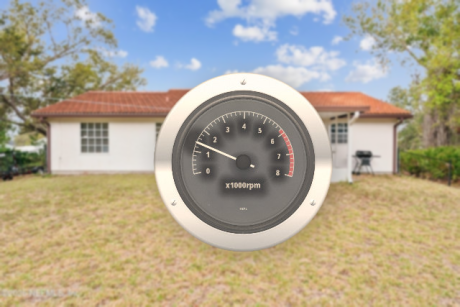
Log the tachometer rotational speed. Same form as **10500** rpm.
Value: **1400** rpm
